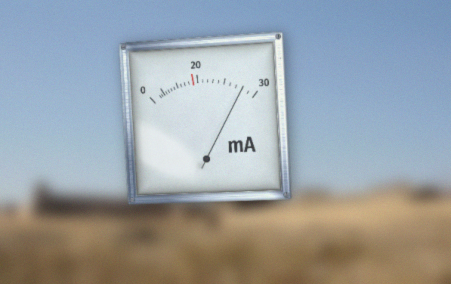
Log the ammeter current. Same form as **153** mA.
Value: **28** mA
